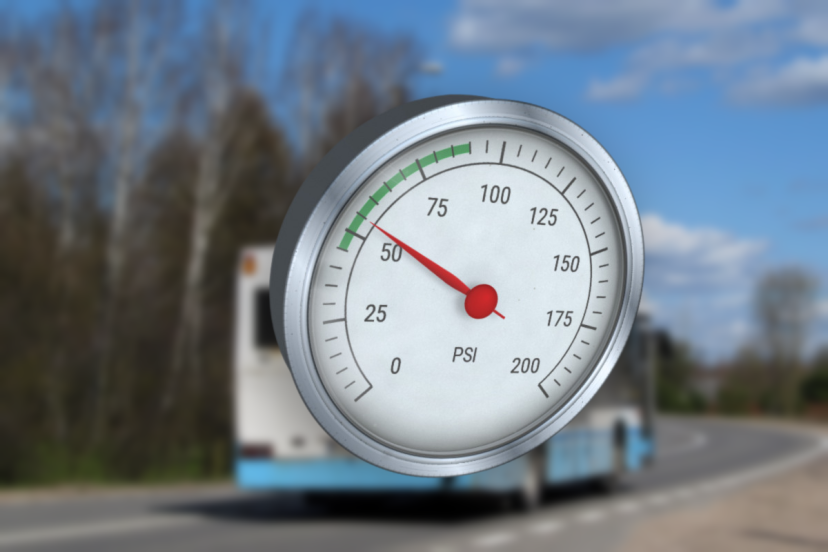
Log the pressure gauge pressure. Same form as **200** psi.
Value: **55** psi
